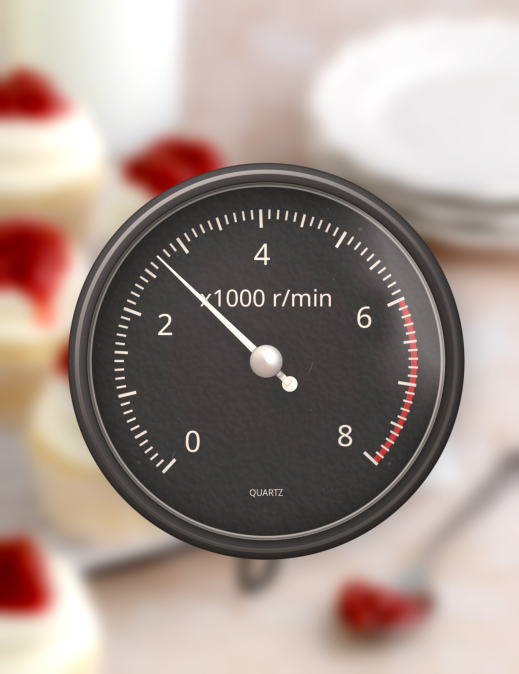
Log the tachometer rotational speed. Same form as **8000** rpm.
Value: **2700** rpm
